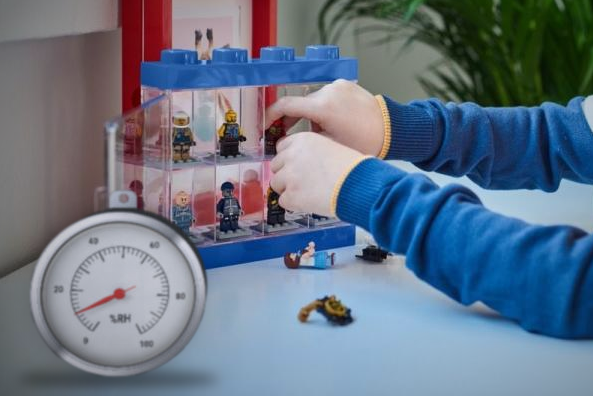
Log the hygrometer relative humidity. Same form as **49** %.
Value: **10** %
